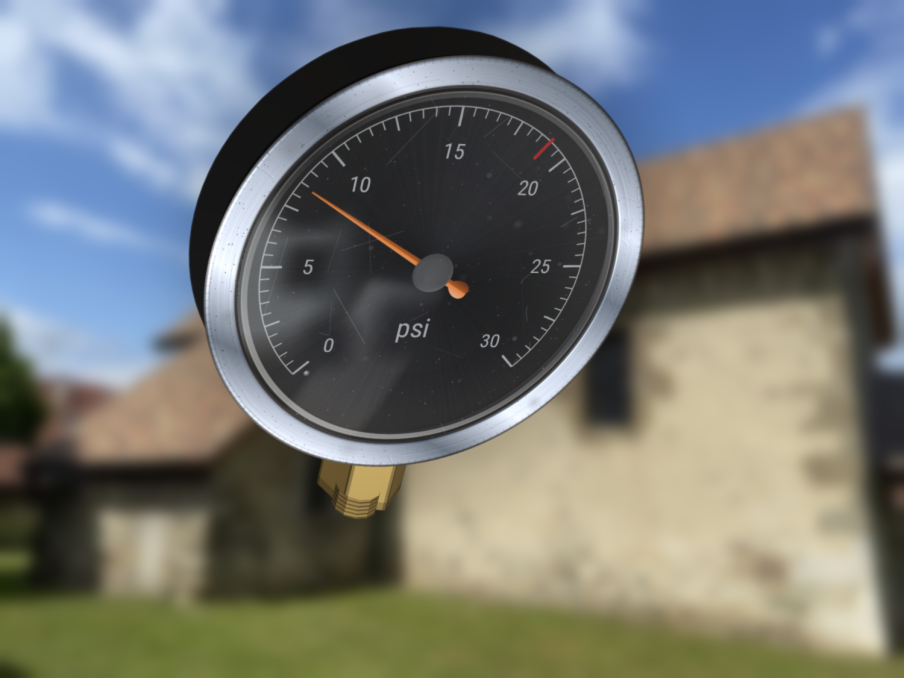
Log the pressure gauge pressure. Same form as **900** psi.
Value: **8.5** psi
